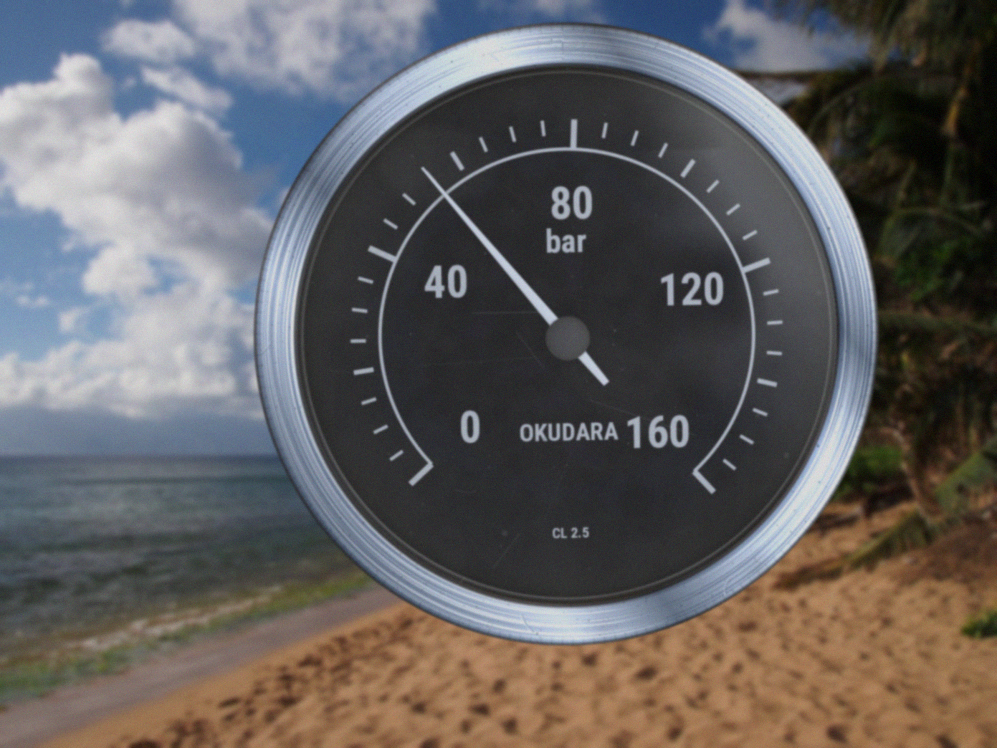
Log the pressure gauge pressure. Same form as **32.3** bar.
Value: **55** bar
